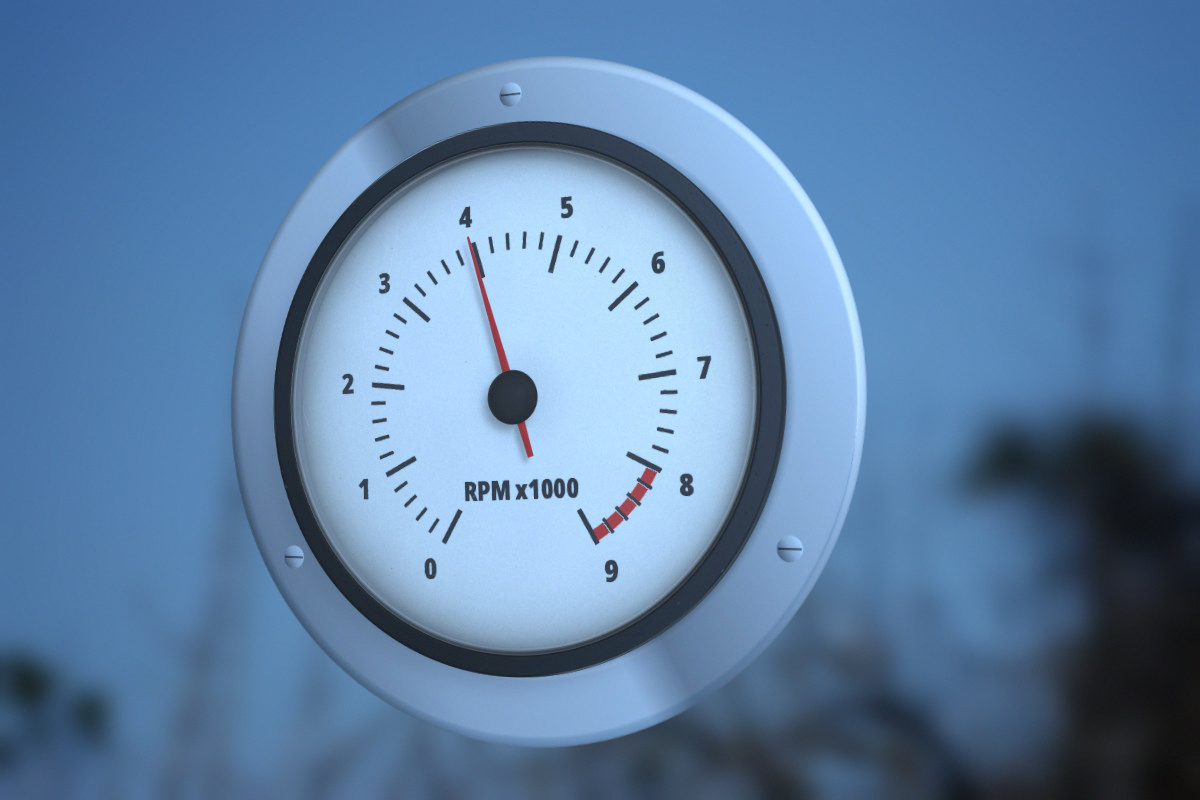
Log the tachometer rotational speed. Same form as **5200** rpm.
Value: **4000** rpm
